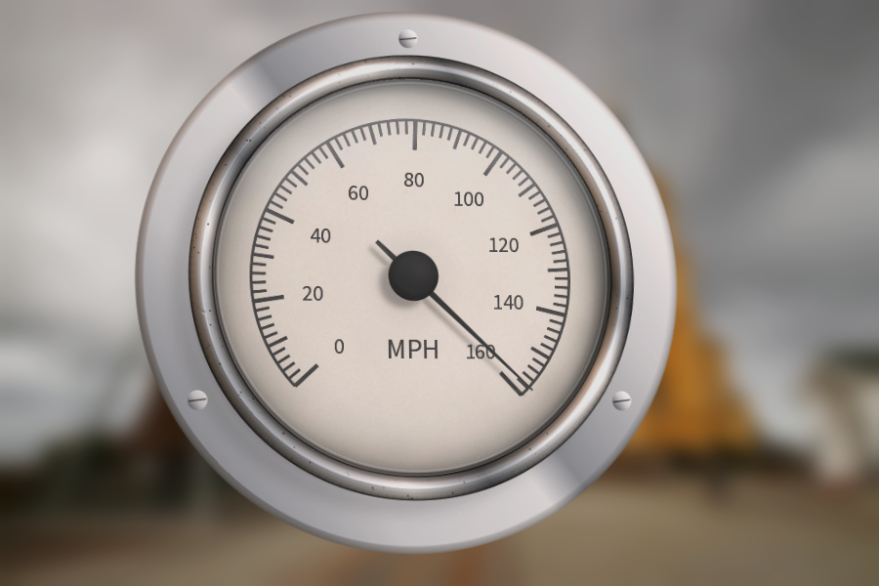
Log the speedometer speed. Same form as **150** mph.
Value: **158** mph
